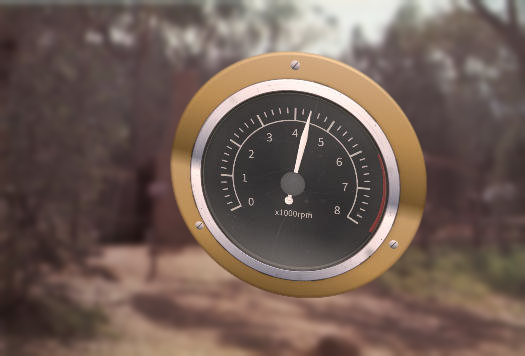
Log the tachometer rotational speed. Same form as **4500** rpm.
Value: **4400** rpm
